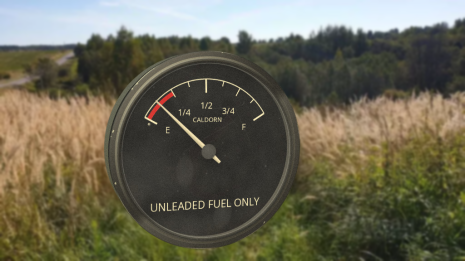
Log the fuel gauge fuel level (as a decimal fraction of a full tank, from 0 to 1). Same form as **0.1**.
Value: **0.125**
